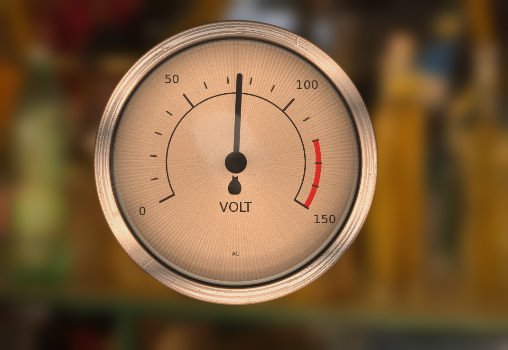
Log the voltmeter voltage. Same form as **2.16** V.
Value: **75** V
